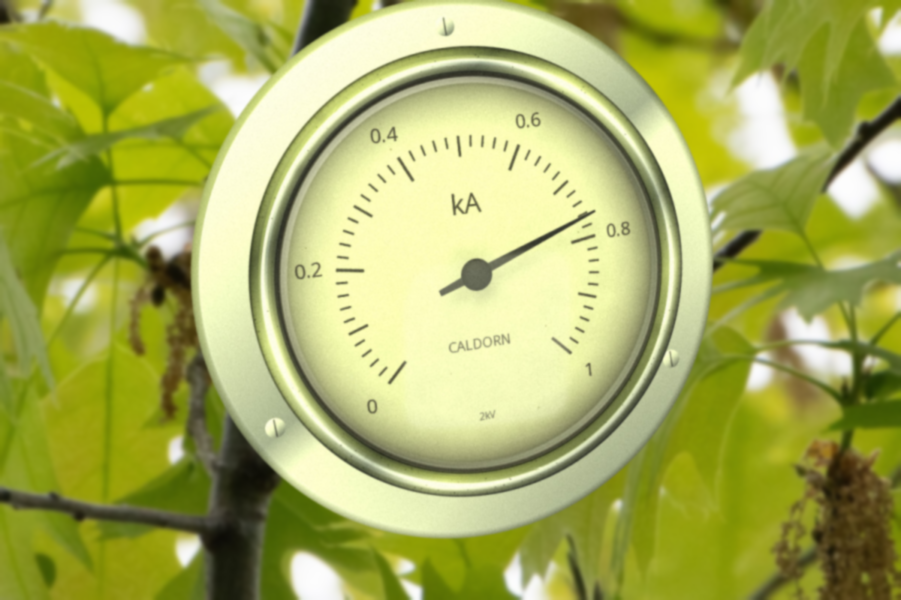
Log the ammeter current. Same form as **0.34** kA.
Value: **0.76** kA
